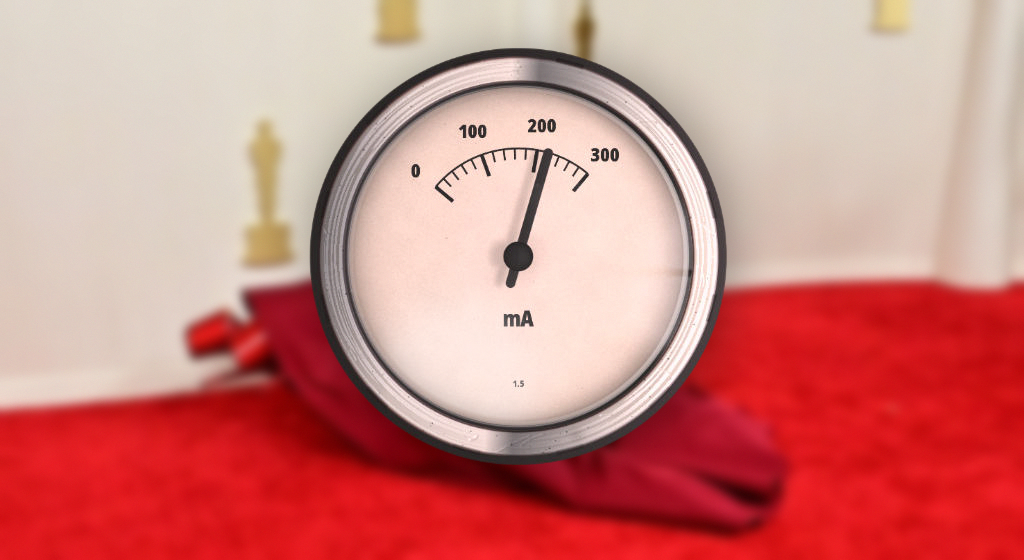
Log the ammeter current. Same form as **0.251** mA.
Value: **220** mA
